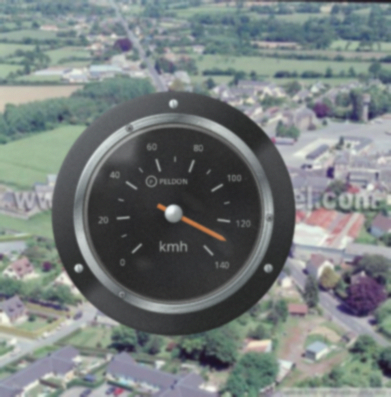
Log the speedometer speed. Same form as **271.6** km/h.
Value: **130** km/h
